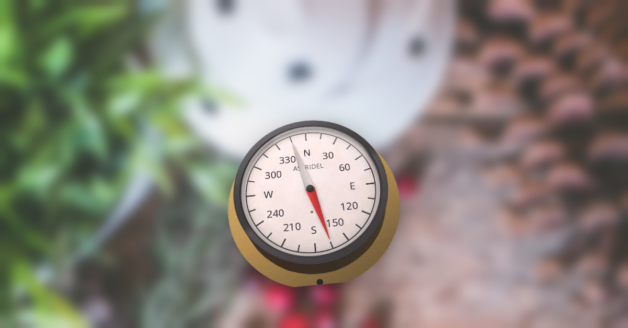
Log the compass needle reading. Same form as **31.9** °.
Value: **165** °
